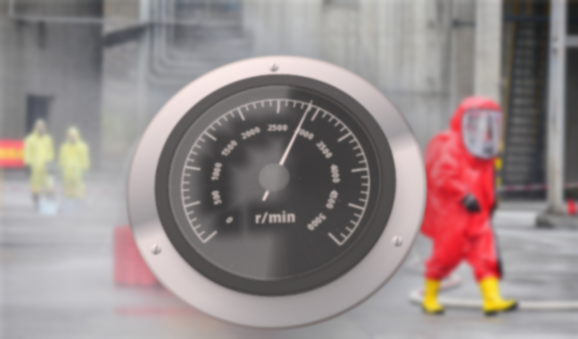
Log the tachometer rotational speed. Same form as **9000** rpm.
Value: **2900** rpm
